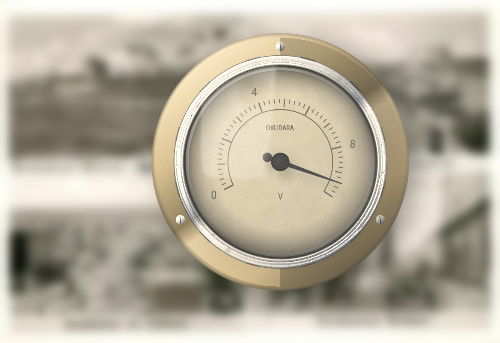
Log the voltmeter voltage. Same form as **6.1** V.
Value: **9.4** V
